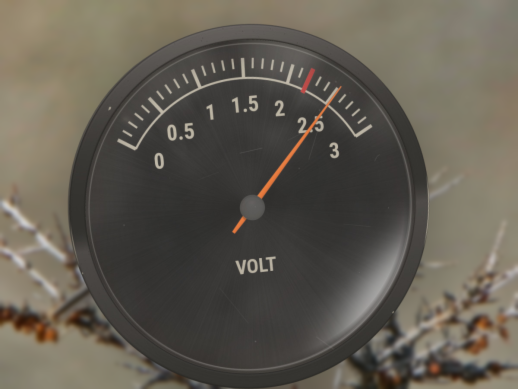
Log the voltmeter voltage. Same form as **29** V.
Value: **2.5** V
